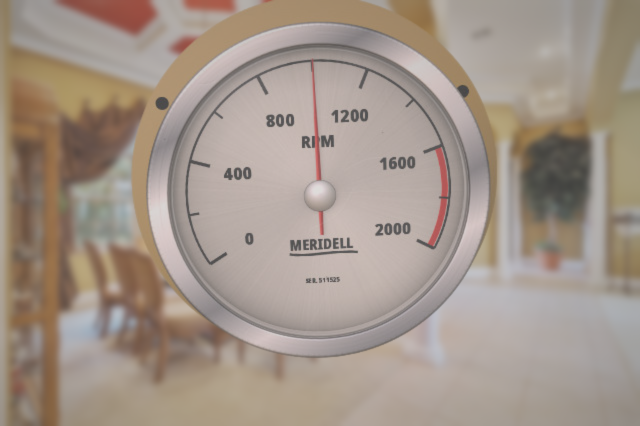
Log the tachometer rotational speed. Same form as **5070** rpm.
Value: **1000** rpm
